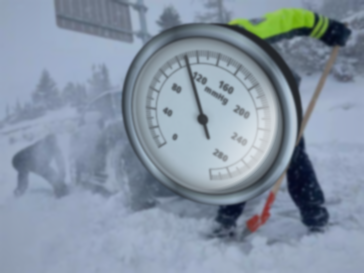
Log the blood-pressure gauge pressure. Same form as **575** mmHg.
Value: **110** mmHg
